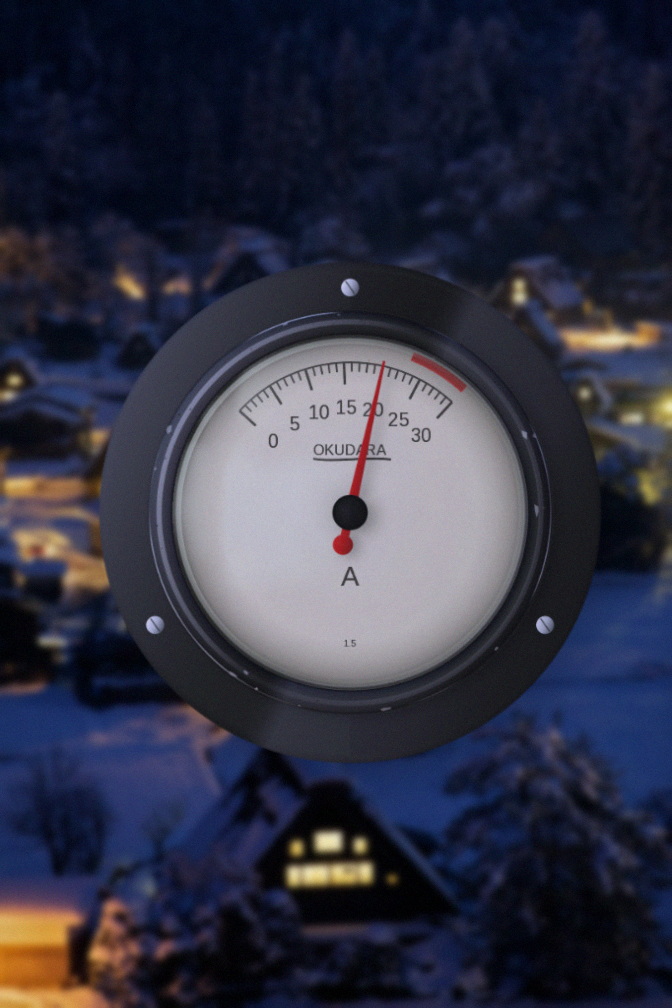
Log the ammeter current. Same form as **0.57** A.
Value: **20** A
